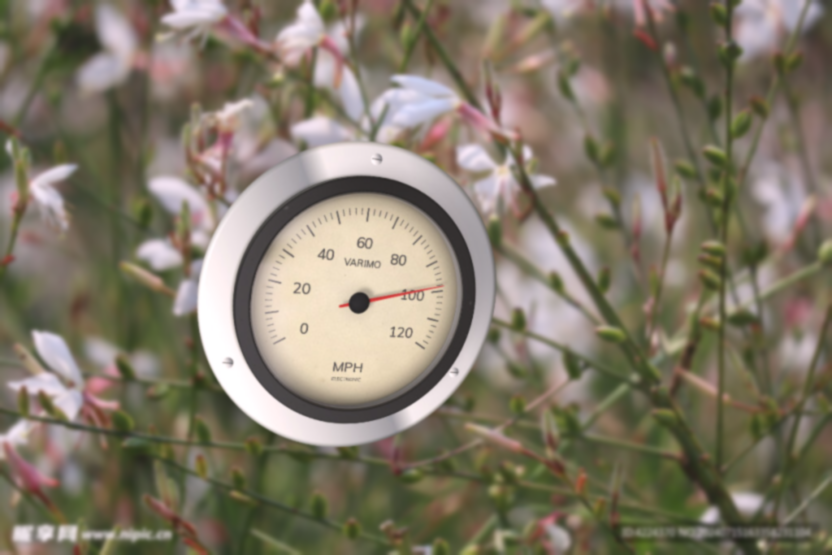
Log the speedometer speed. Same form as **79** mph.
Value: **98** mph
